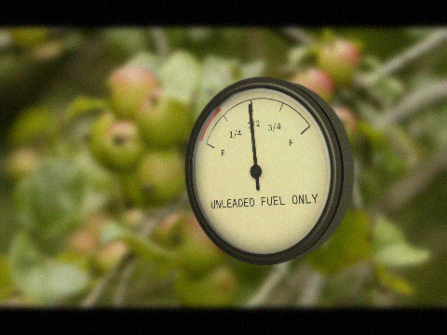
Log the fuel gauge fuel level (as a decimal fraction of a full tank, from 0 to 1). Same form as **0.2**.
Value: **0.5**
